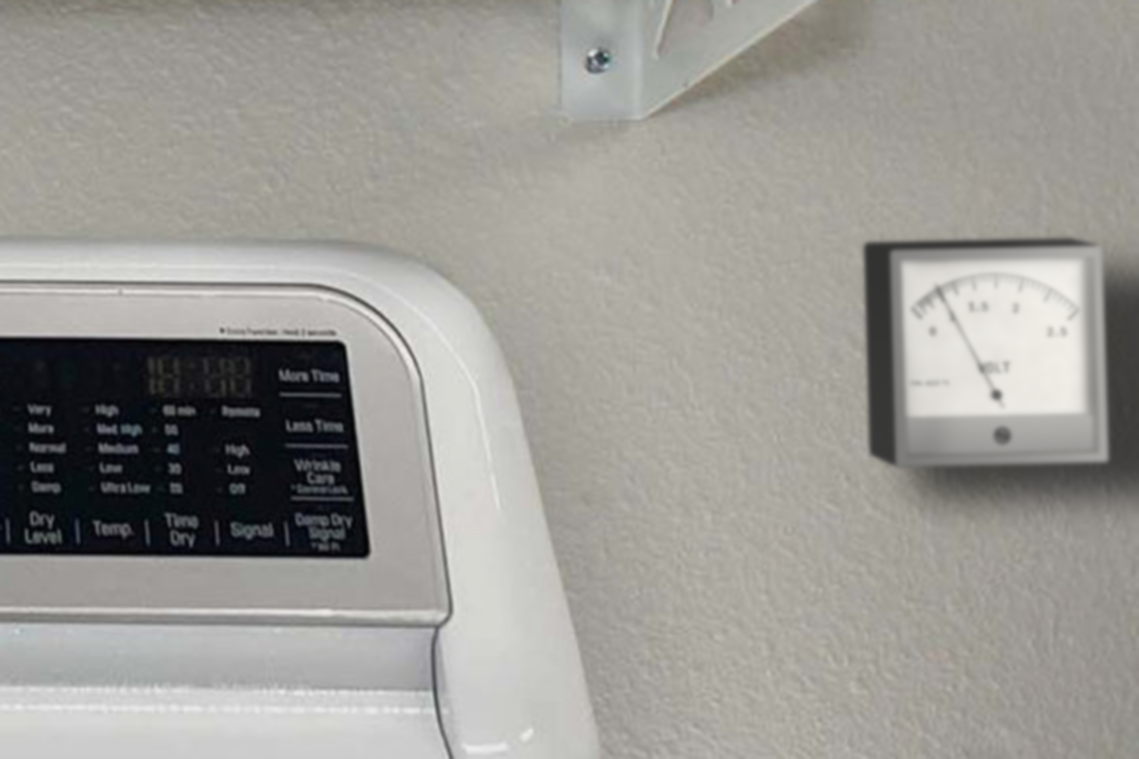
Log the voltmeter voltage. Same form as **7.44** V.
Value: **1** V
